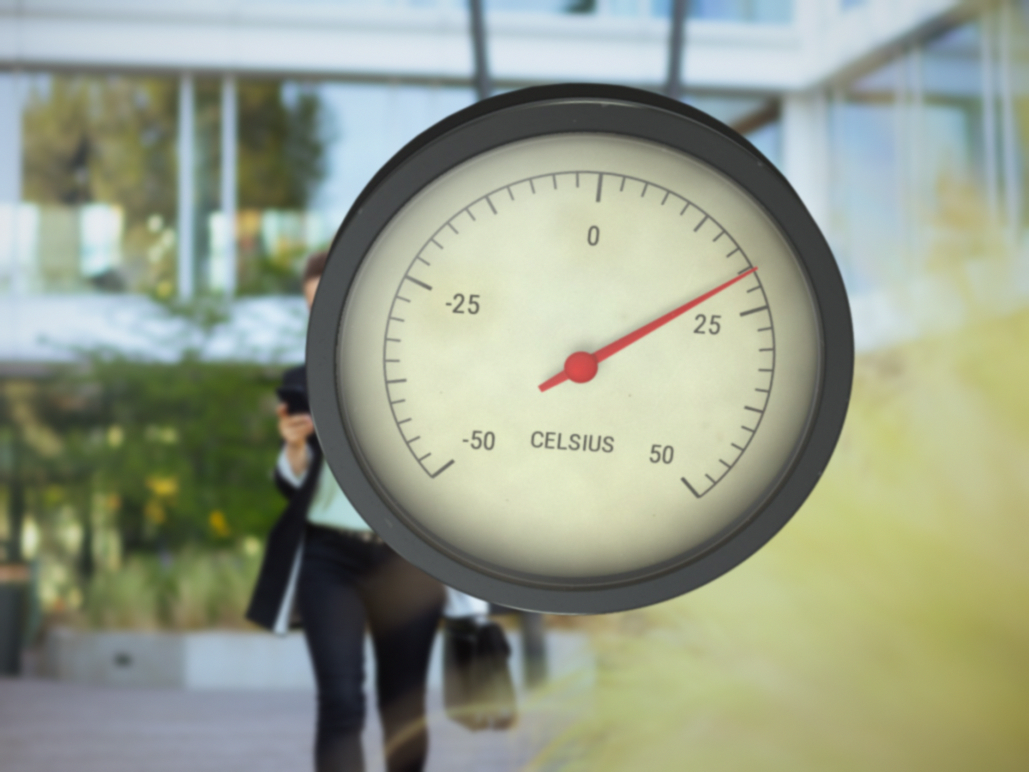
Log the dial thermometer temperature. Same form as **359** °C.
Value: **20** °C
